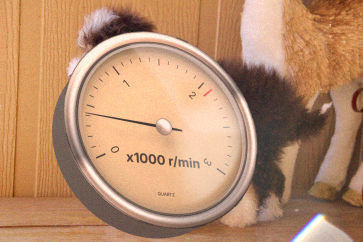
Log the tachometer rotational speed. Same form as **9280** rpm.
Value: **400** rpm
